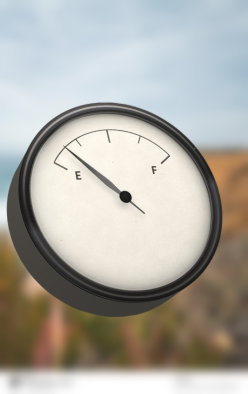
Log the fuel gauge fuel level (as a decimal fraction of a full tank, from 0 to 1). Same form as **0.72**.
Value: **0.125**
